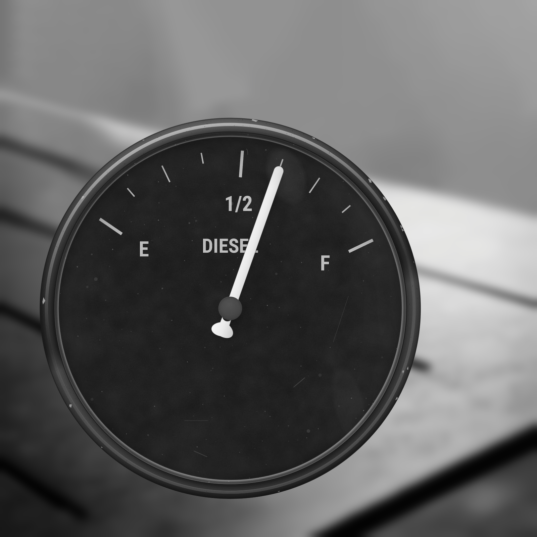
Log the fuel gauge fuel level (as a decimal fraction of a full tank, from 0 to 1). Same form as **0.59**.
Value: **0.625**
